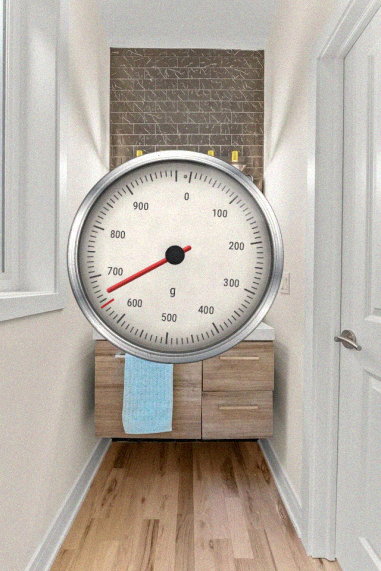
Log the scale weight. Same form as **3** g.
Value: **660** g
